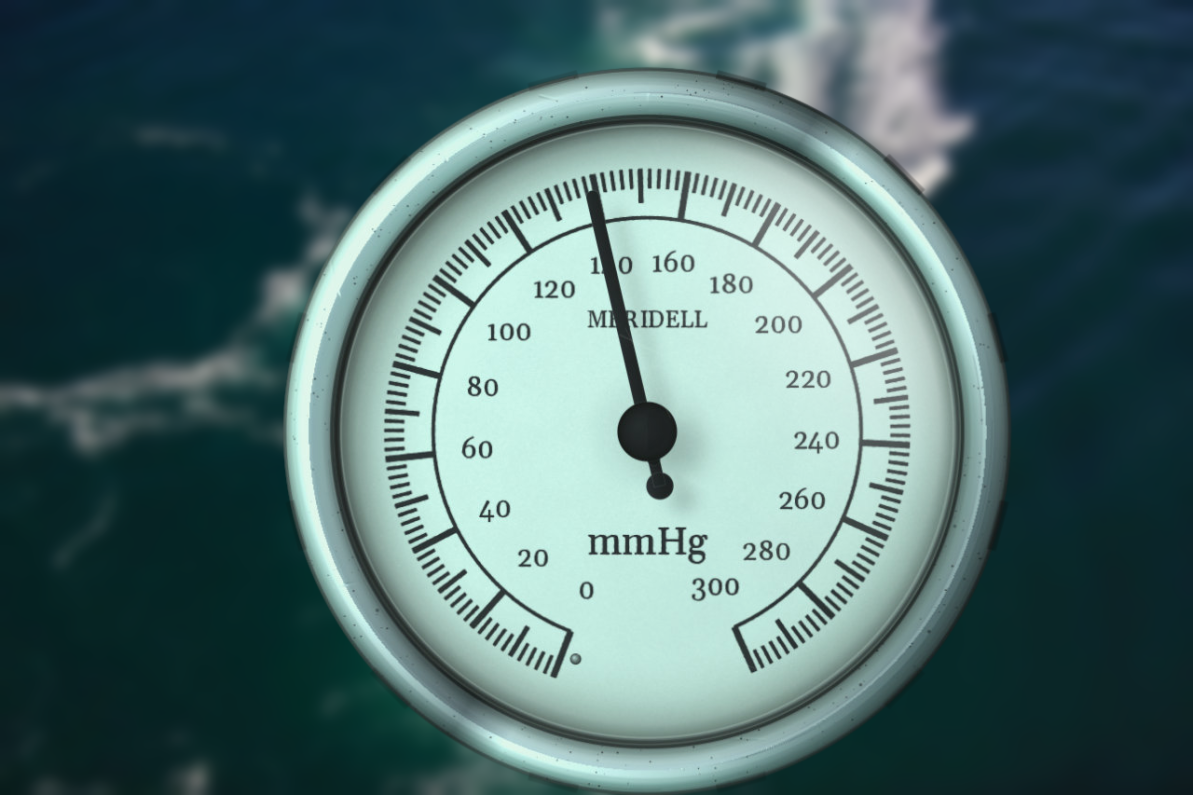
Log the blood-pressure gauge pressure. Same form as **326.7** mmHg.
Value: **139** mmHg
